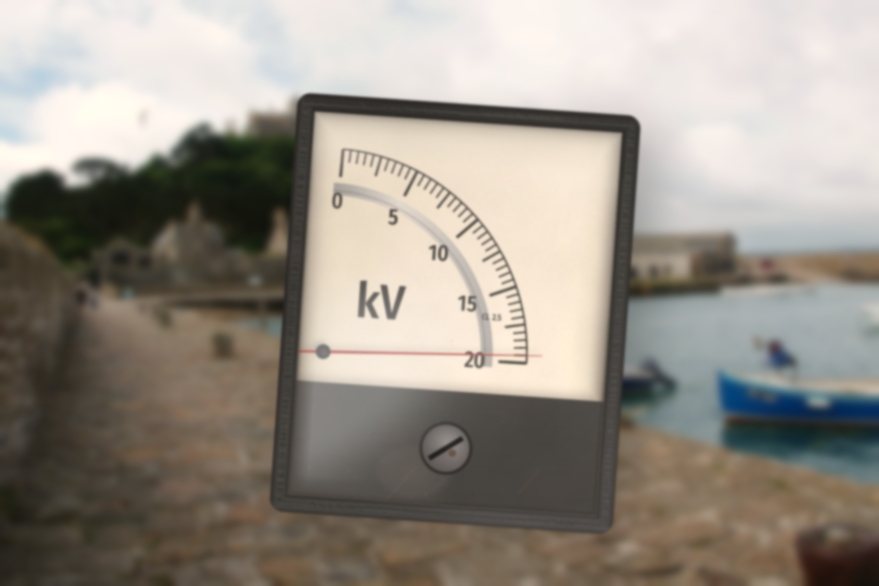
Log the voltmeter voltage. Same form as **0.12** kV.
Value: **19.5** kV
